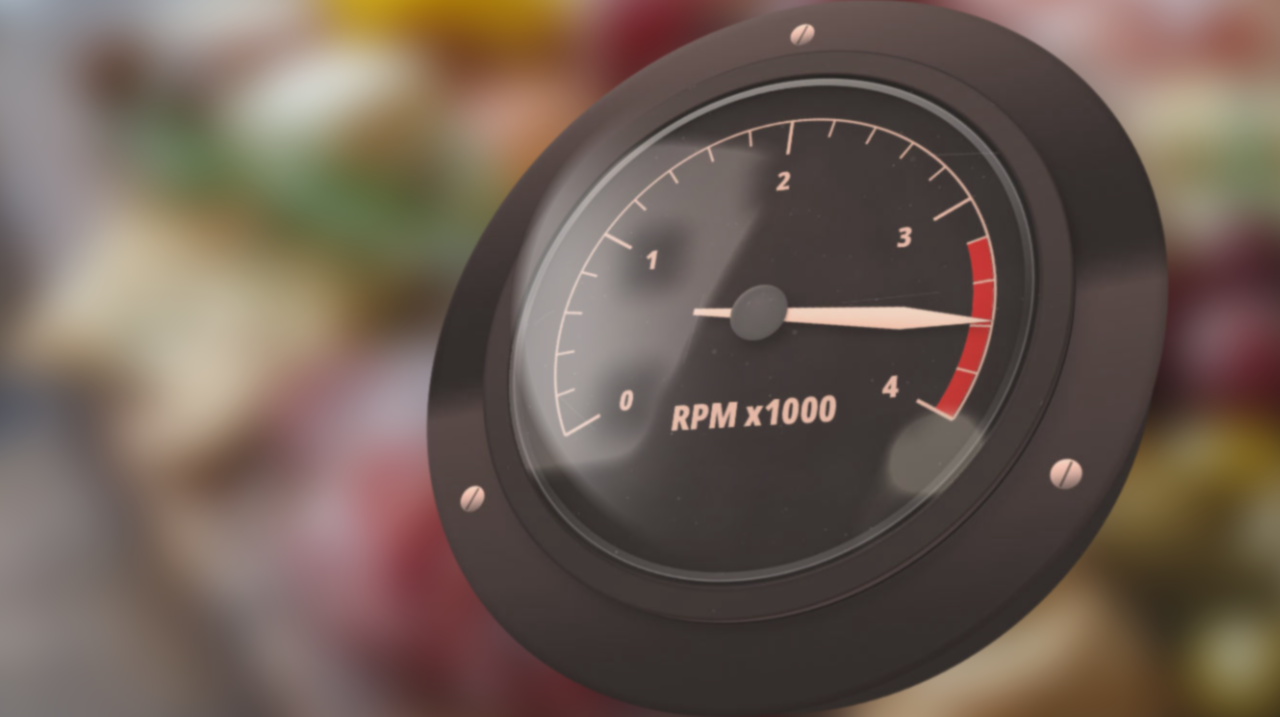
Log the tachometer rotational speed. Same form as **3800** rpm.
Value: **3600** rpm
